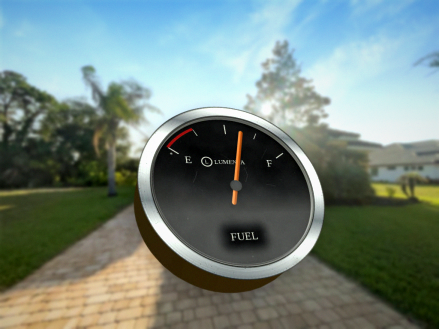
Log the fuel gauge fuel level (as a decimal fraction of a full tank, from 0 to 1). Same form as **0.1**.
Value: **0.625**
